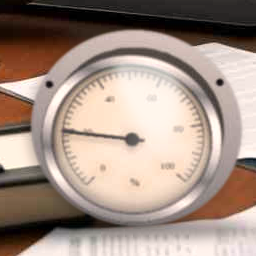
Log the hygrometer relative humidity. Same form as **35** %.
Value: **20** %
